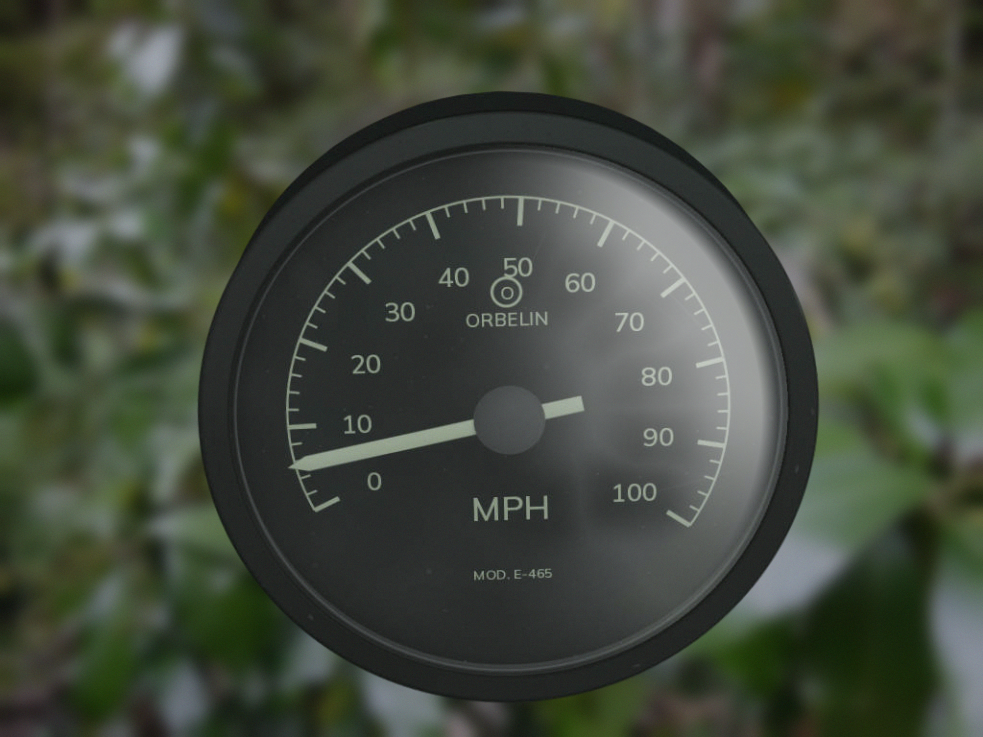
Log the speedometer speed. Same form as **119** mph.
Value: **6** mph
